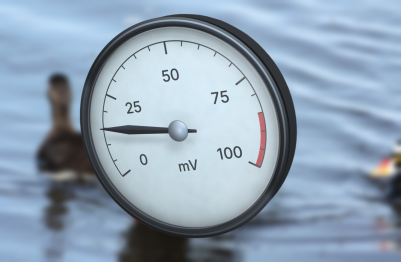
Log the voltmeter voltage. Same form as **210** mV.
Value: **15** mV
